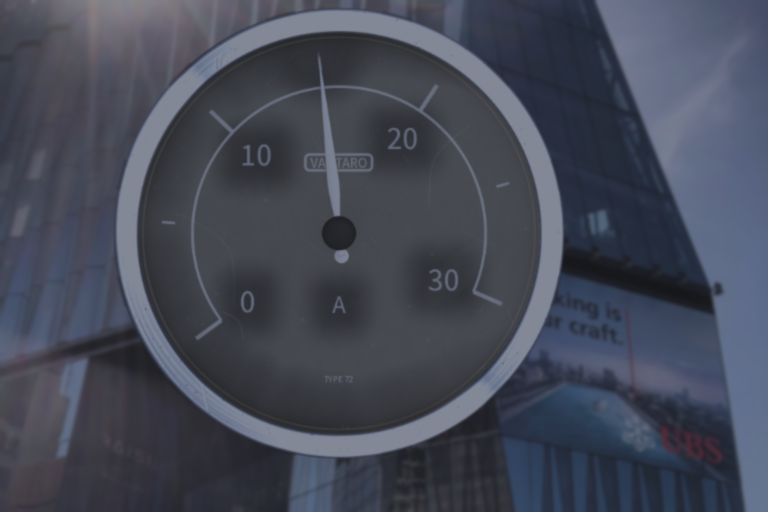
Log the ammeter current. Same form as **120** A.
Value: **15** A
